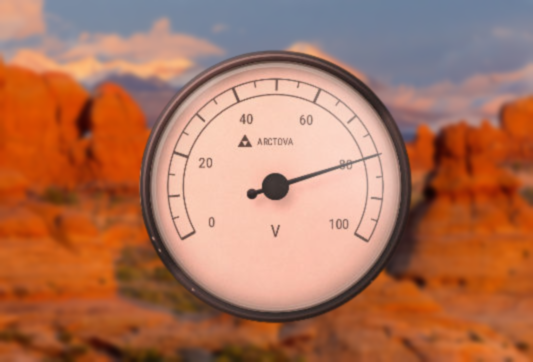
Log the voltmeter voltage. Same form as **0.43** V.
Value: **80** V
